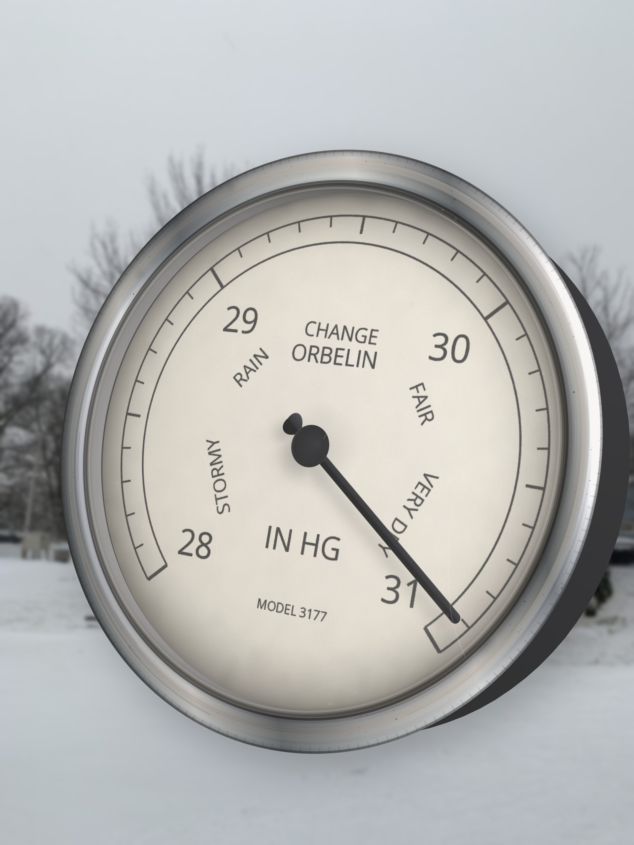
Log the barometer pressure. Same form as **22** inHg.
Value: **30.9** inHg
